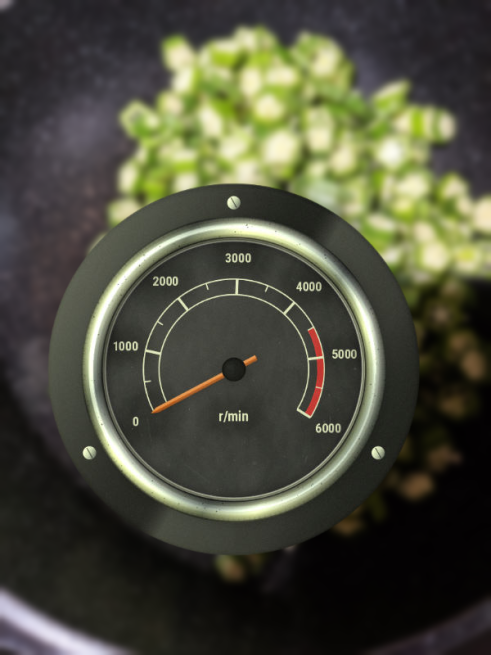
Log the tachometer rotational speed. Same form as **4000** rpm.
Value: **0** rpm
